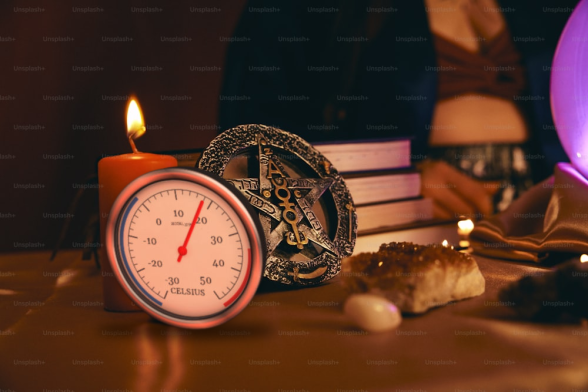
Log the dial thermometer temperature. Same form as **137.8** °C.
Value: **18** °C
